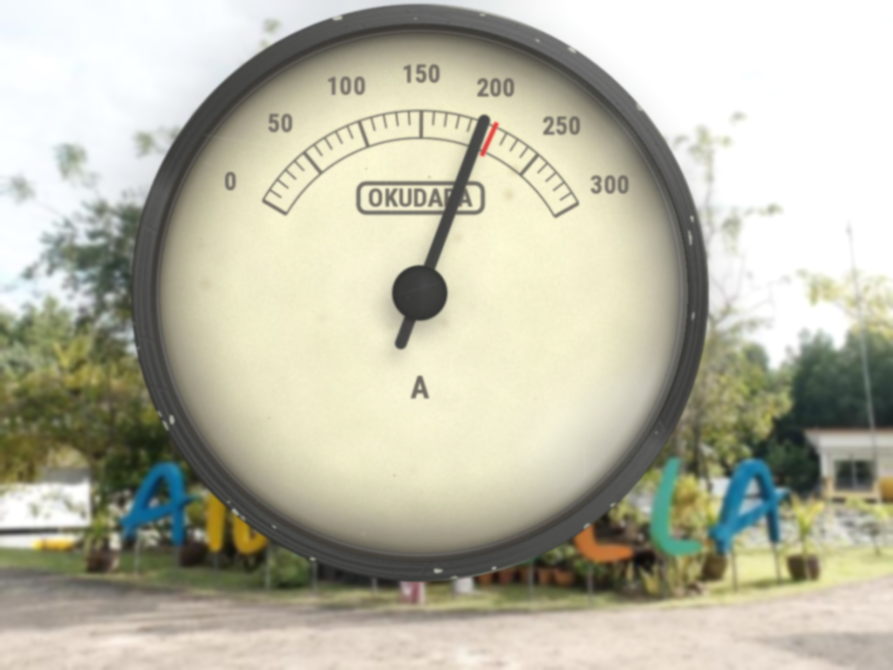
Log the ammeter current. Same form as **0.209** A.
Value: **200** A
